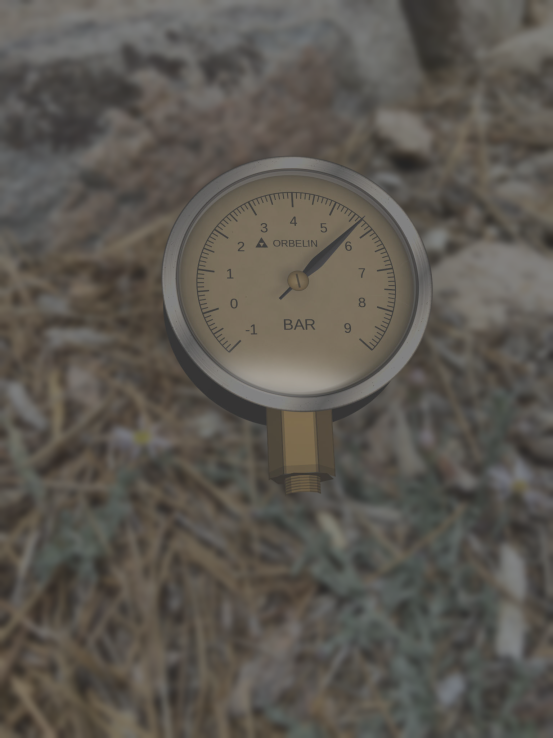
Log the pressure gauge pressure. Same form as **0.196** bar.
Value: **5.7** bar
